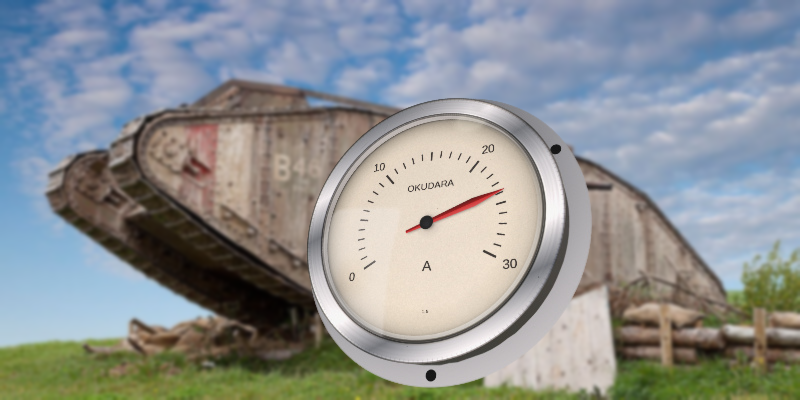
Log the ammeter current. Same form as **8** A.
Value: **24** A
